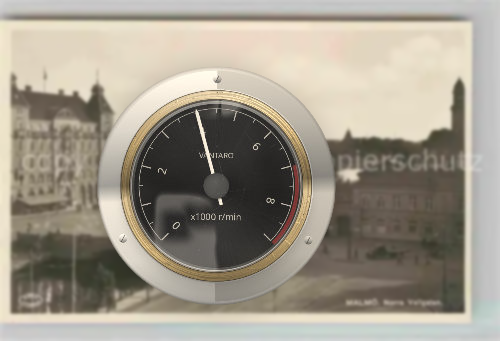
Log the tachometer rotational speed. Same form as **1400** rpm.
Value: **4000** rpm
